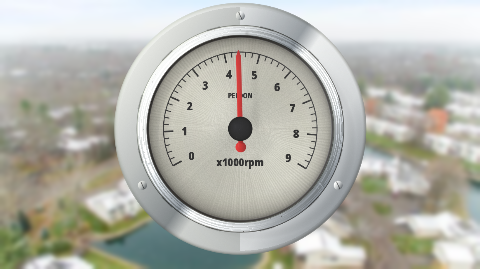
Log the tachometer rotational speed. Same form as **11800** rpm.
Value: **4400** rpm
